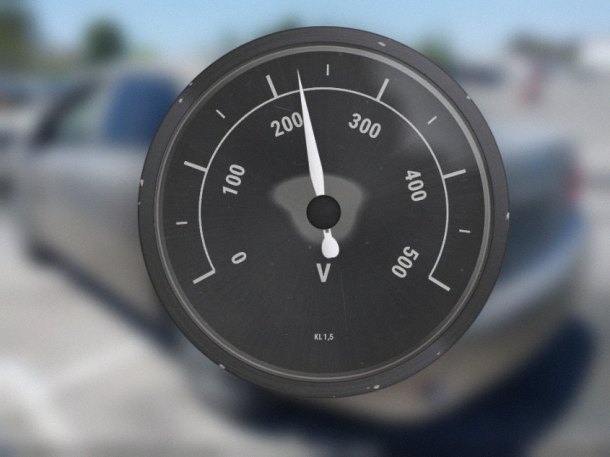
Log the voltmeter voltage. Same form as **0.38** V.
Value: **225** V
